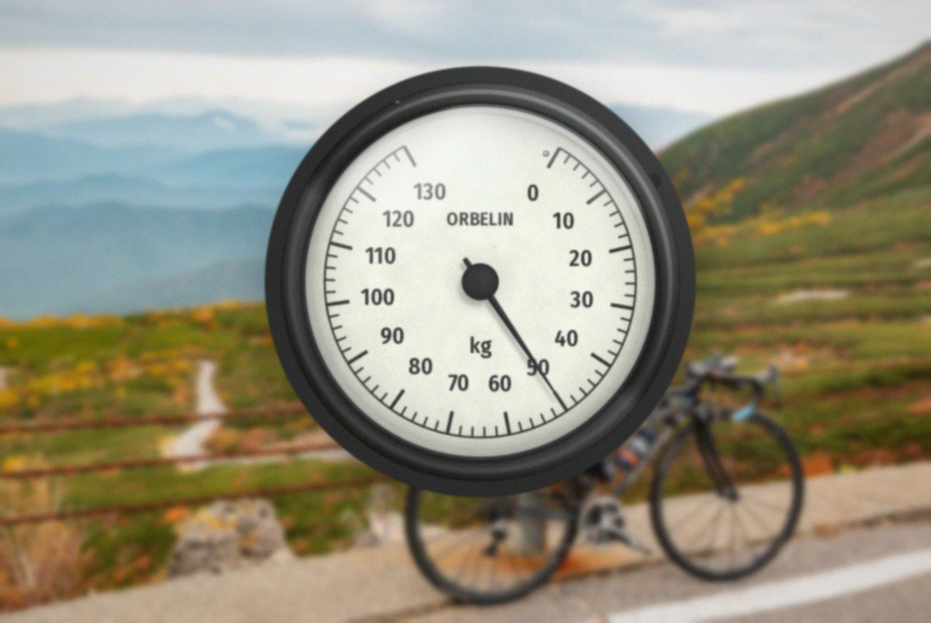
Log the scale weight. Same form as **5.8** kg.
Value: **50** kg
